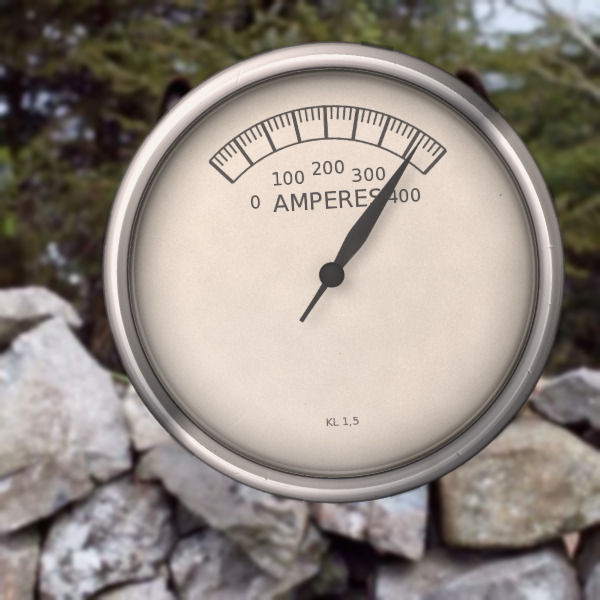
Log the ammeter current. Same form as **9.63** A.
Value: **360** A
